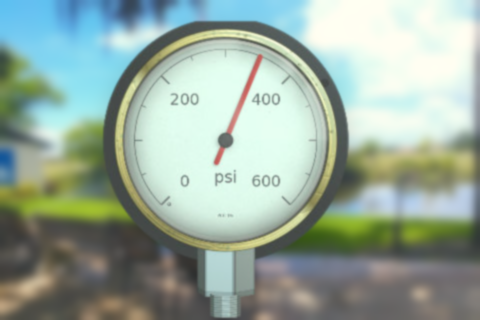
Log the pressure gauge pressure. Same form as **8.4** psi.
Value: **350** psi
